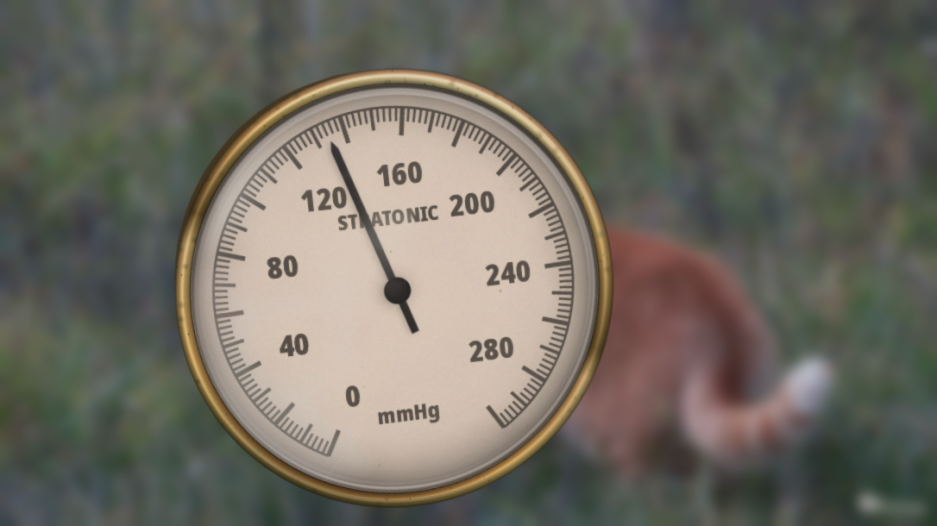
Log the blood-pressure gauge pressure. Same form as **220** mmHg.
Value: **134** mmHg
